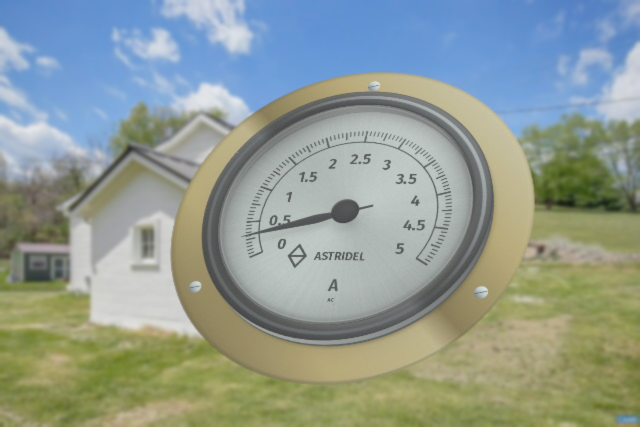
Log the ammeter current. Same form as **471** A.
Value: **0.25** A
